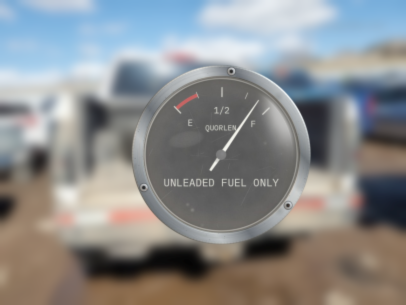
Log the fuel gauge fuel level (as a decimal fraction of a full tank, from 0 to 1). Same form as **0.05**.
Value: **0.875**
